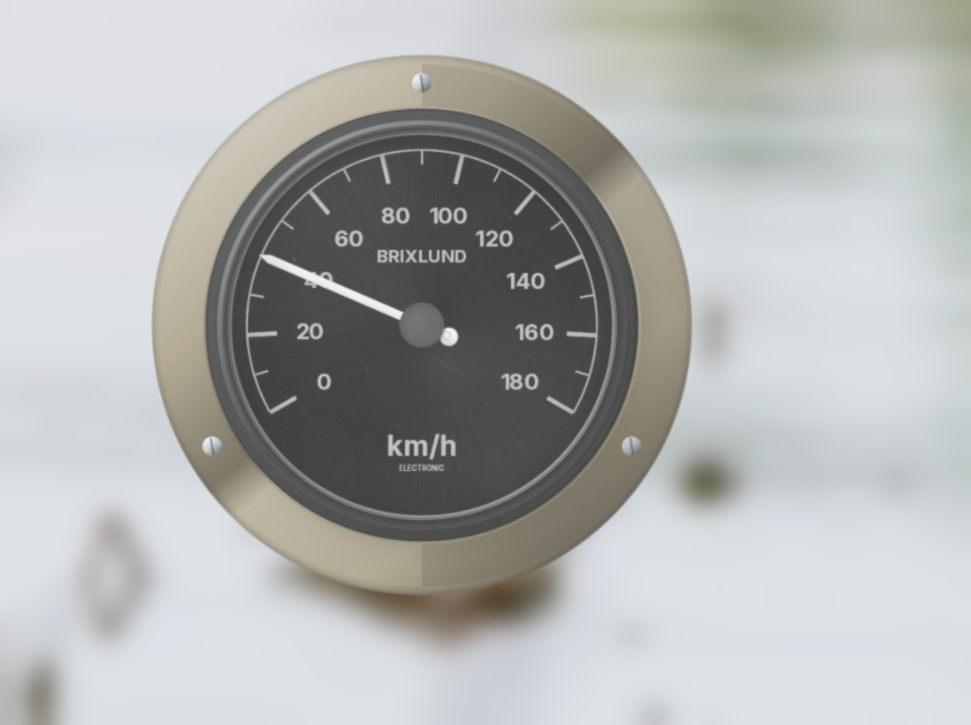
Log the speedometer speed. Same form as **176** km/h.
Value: **40** km/h
